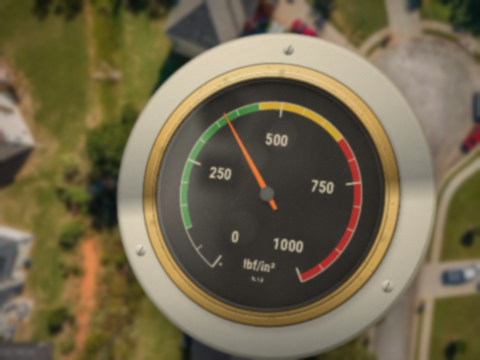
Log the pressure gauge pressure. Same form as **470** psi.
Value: **375** psi
